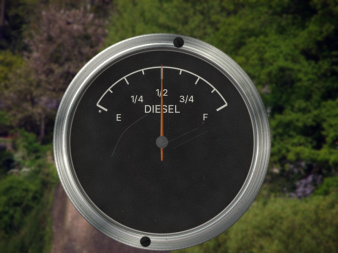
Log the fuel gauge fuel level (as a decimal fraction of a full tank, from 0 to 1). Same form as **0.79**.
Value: **0.5**
